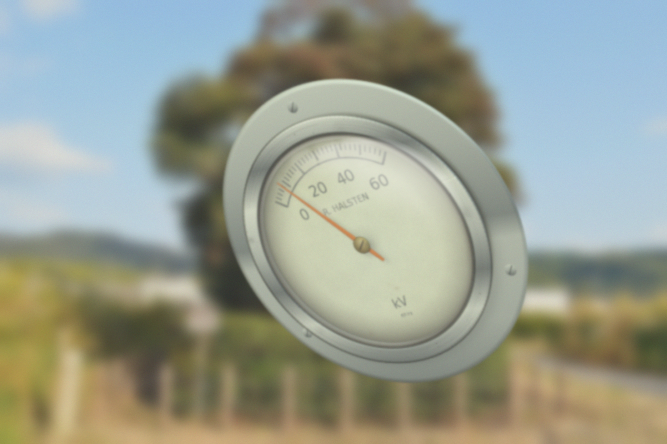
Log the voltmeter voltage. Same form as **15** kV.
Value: **10** kV
